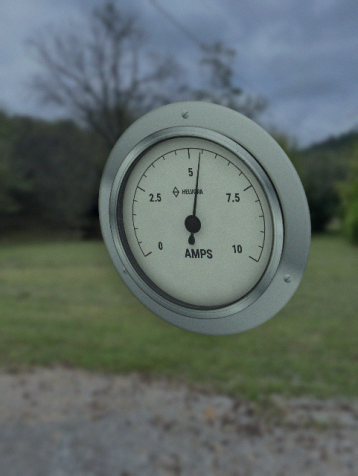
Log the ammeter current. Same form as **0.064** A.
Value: **5.5** A
